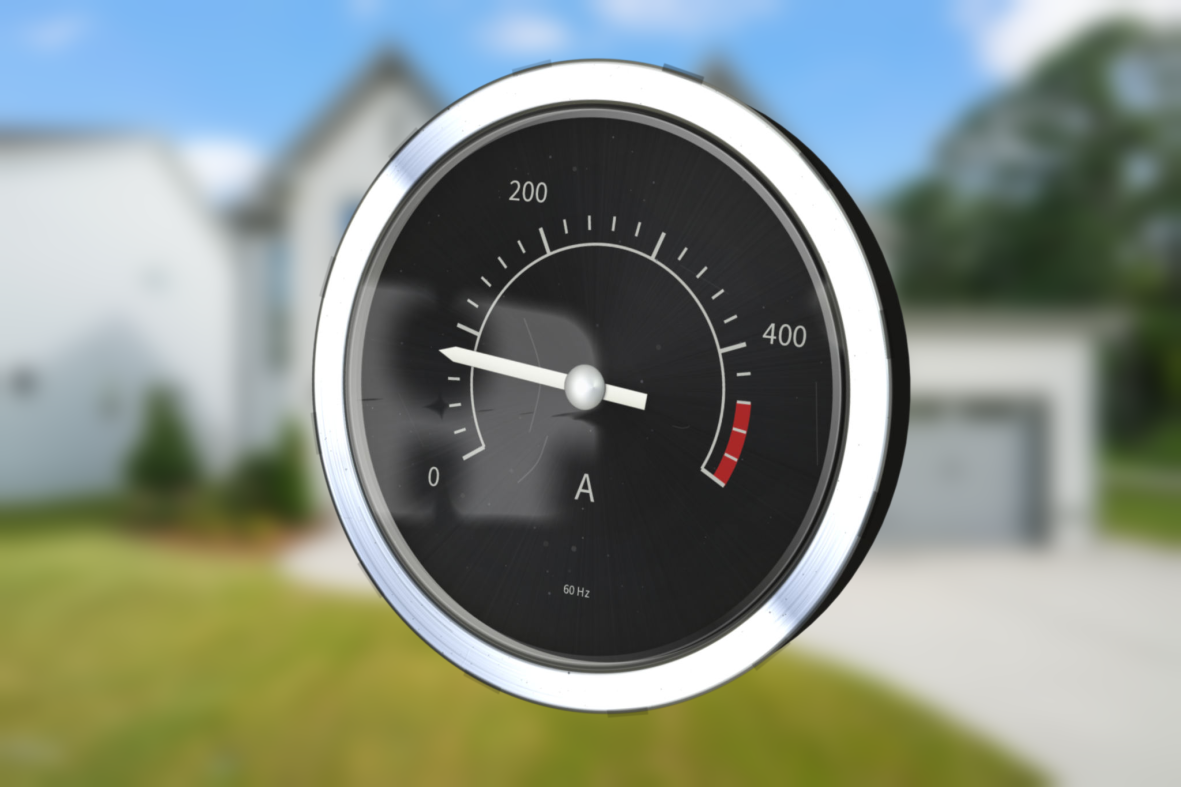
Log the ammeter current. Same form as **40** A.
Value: **80** A
